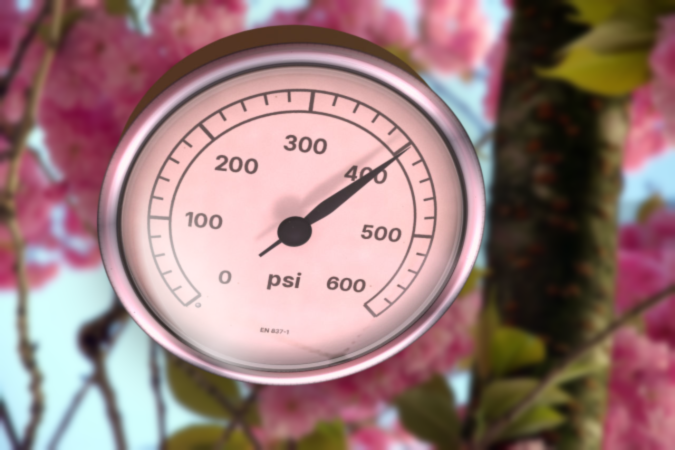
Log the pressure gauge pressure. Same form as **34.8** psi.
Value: **400** psi
